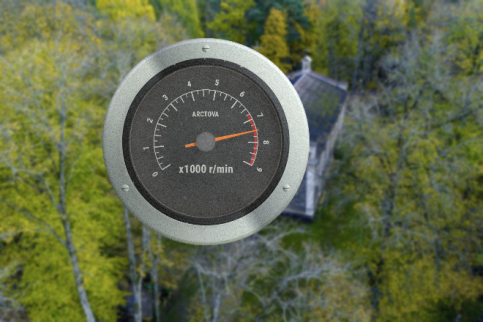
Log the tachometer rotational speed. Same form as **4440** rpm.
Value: **7500** rpm
